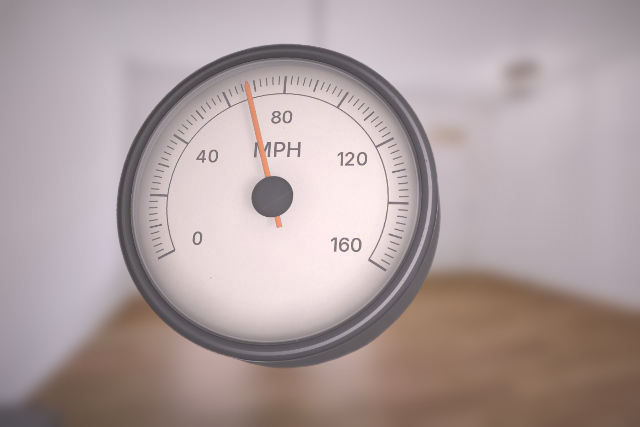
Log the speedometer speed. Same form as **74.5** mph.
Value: **68** mph
